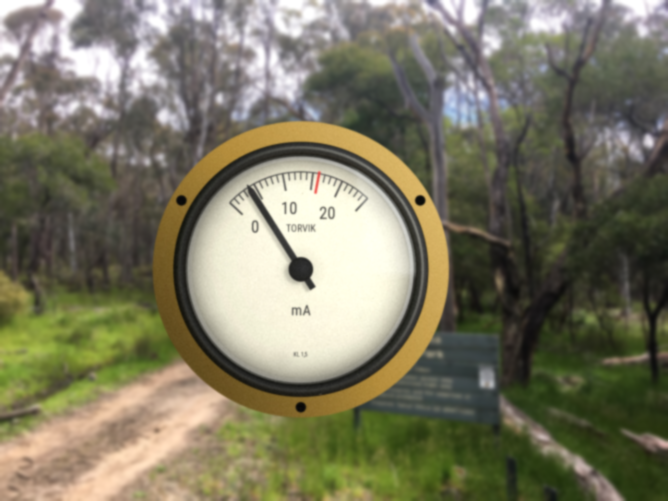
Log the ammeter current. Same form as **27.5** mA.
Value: **4** mA
